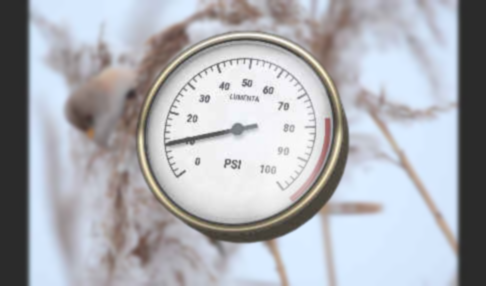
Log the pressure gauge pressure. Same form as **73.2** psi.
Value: **10** psi
